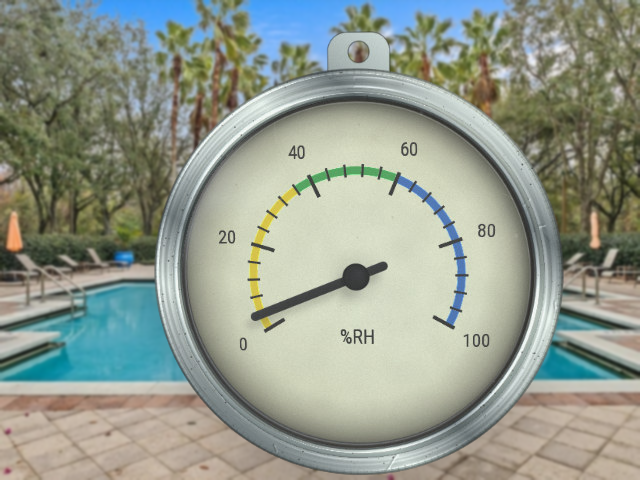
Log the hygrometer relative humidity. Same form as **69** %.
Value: **4** %
